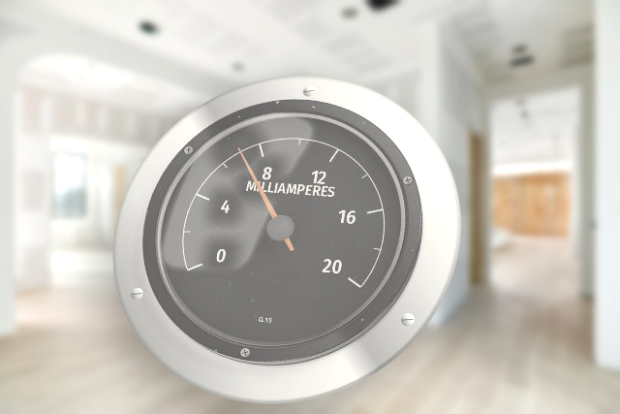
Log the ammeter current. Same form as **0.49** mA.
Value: **7** mA
